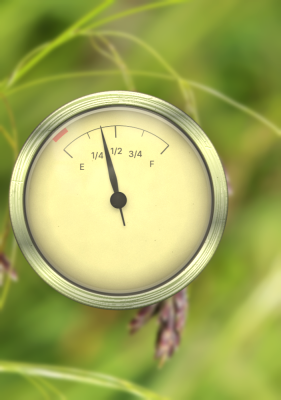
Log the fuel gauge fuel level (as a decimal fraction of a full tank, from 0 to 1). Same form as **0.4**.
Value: **0.375**
